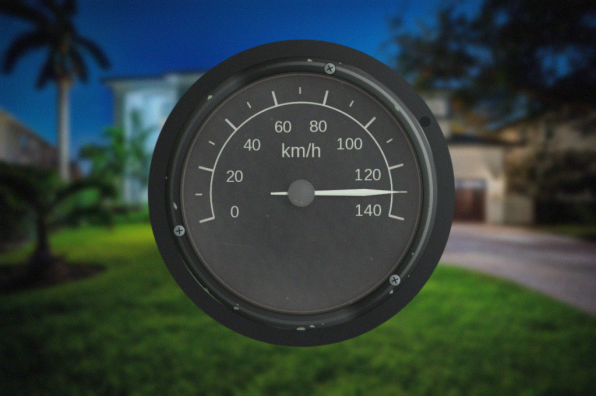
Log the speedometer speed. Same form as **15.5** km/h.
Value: **130** km/h
